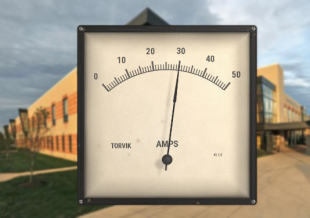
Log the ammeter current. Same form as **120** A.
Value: **30** A
